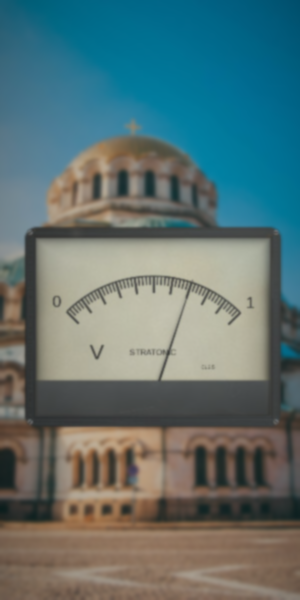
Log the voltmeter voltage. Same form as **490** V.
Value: **0.7** V
